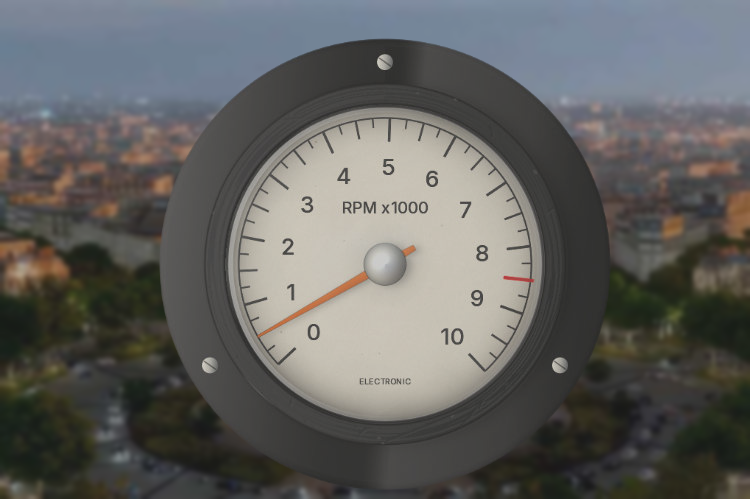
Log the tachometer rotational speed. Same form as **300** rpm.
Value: **500** rpm
